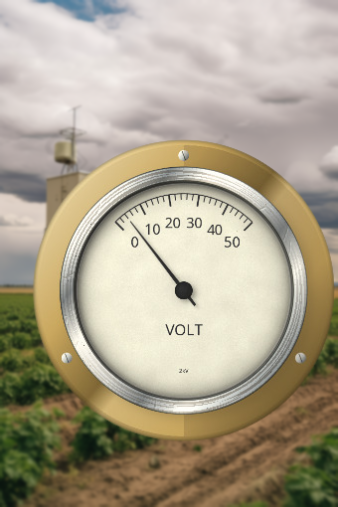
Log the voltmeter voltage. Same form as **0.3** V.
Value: **4** V
